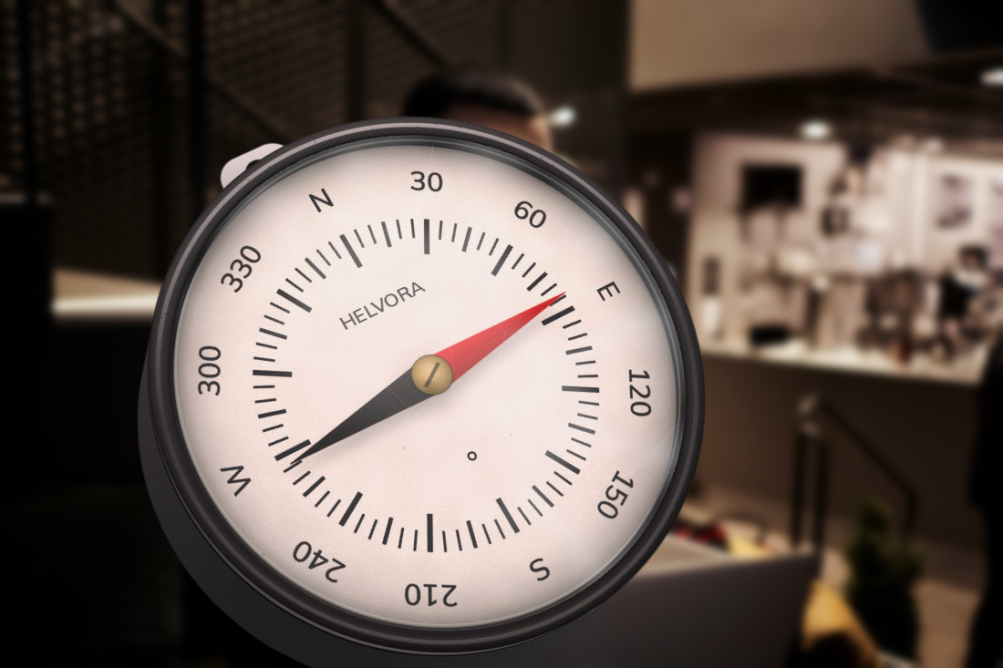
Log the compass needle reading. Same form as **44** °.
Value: **85** °
